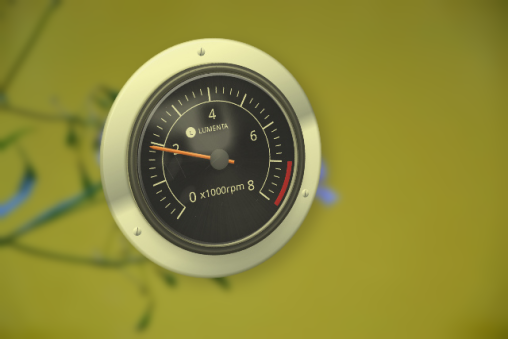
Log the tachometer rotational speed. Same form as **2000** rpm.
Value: **1900** rpm
